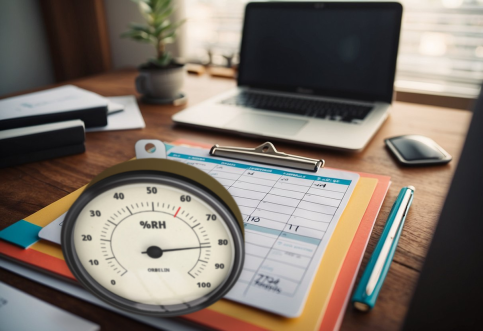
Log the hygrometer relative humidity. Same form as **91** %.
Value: **80** %
